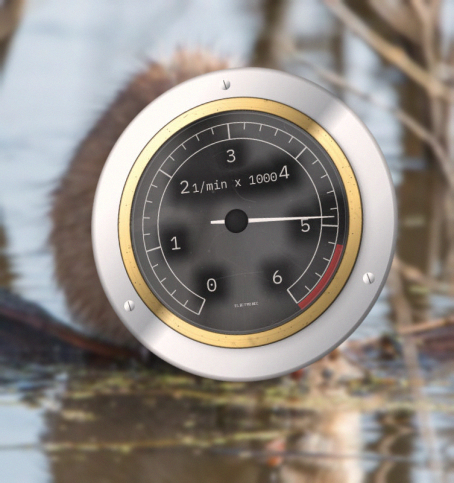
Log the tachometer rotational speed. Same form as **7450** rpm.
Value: **4900** rpm
